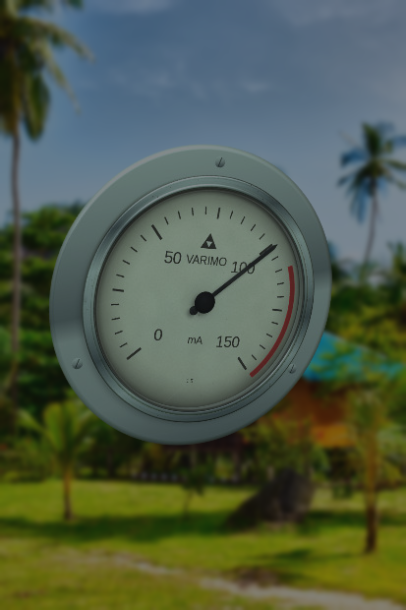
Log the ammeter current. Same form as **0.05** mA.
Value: **100** mA
